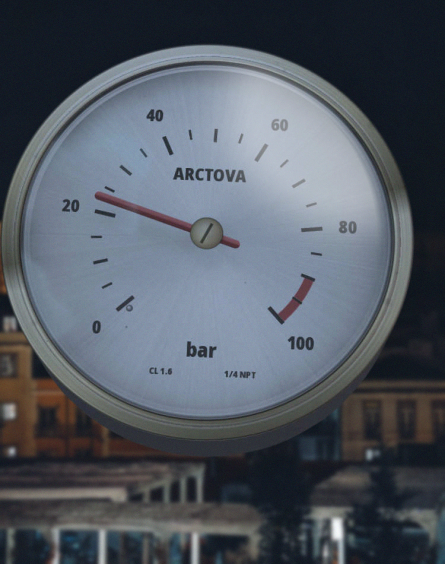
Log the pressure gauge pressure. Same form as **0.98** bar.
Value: **22.5** bar
